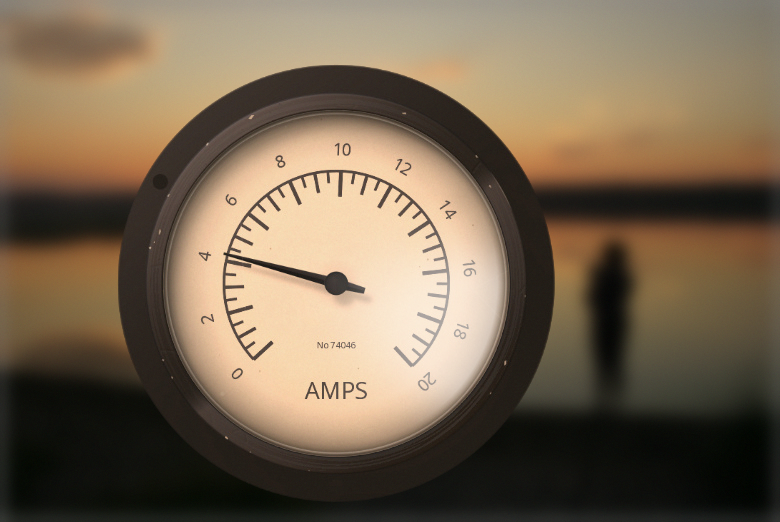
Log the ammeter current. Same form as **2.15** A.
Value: **4.25** A
